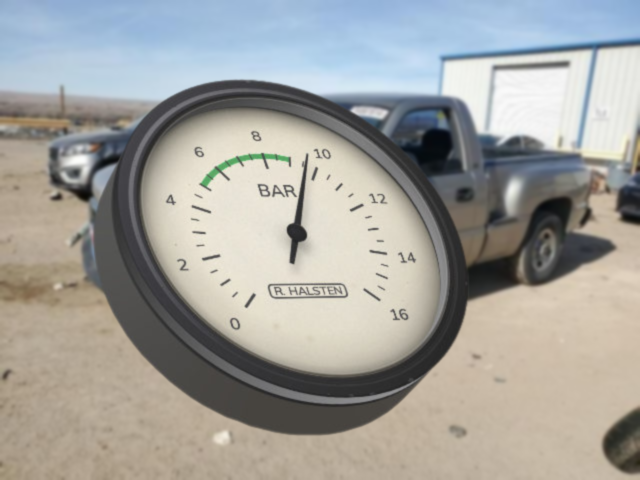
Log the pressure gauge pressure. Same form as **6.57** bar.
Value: **9.5** bar
